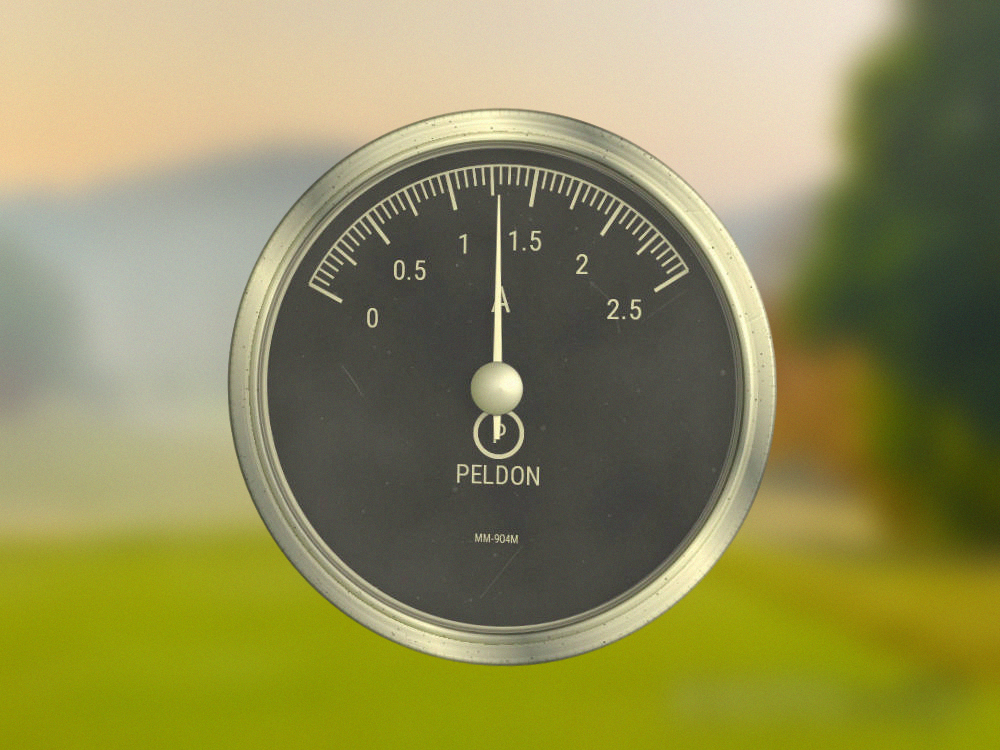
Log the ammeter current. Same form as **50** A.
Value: **1.3** A
